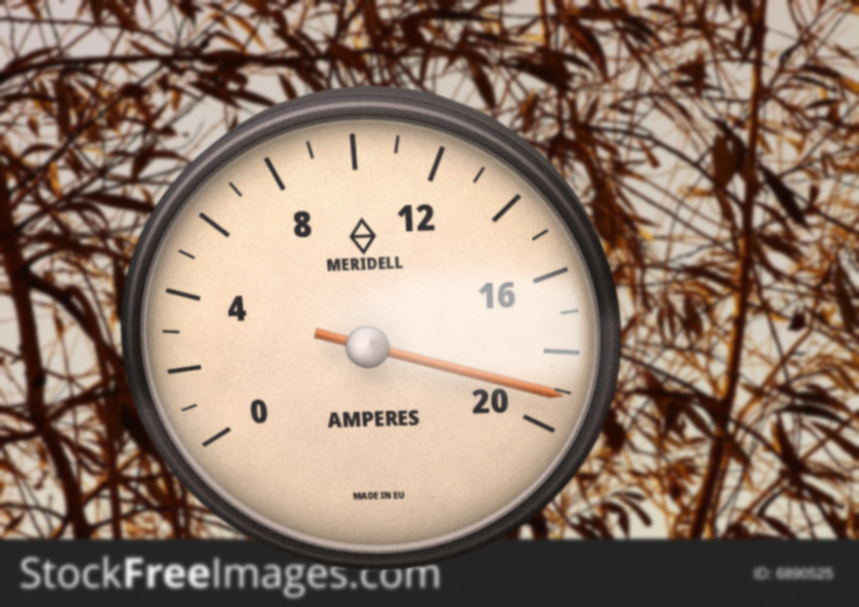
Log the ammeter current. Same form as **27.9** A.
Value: **19** A
